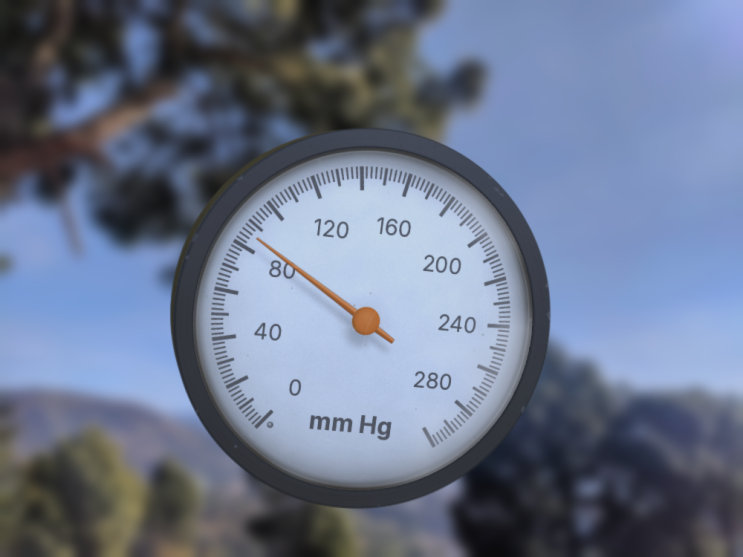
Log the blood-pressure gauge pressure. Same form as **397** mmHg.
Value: **86** mmHg
